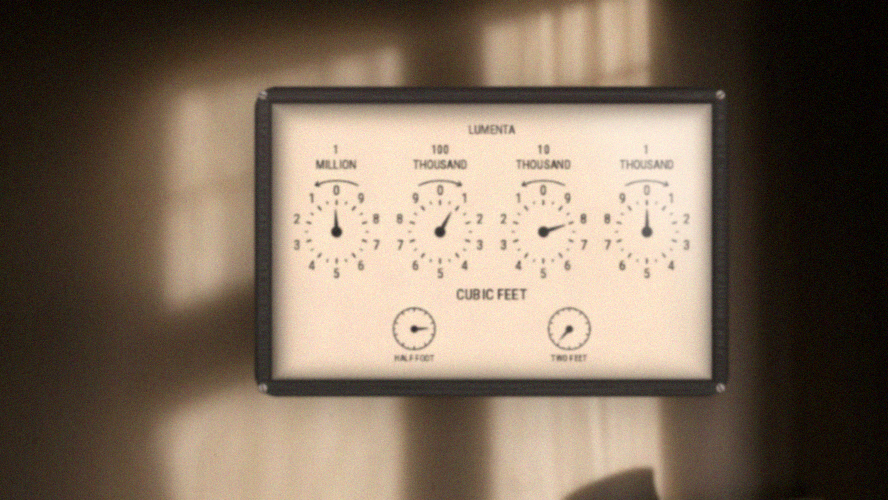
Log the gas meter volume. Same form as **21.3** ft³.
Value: **8000** ft³
